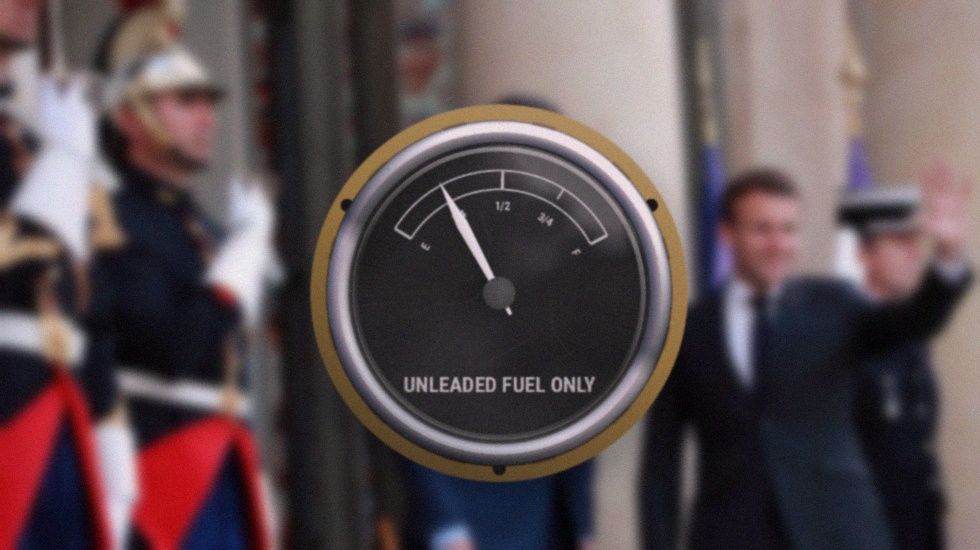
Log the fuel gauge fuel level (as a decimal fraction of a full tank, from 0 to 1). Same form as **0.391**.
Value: **0.25**
